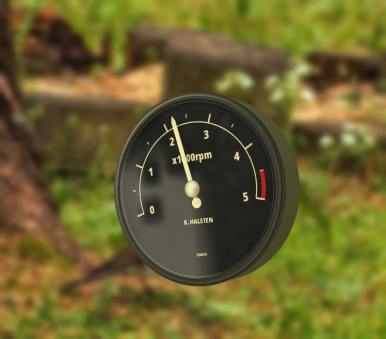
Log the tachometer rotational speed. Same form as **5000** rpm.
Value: **2250** rpm
